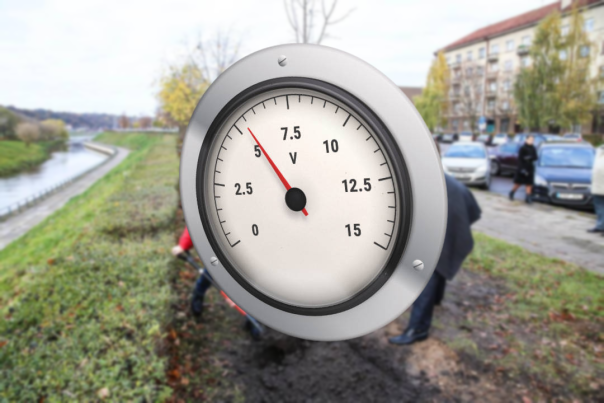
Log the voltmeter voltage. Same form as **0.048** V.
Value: **5.5** V
